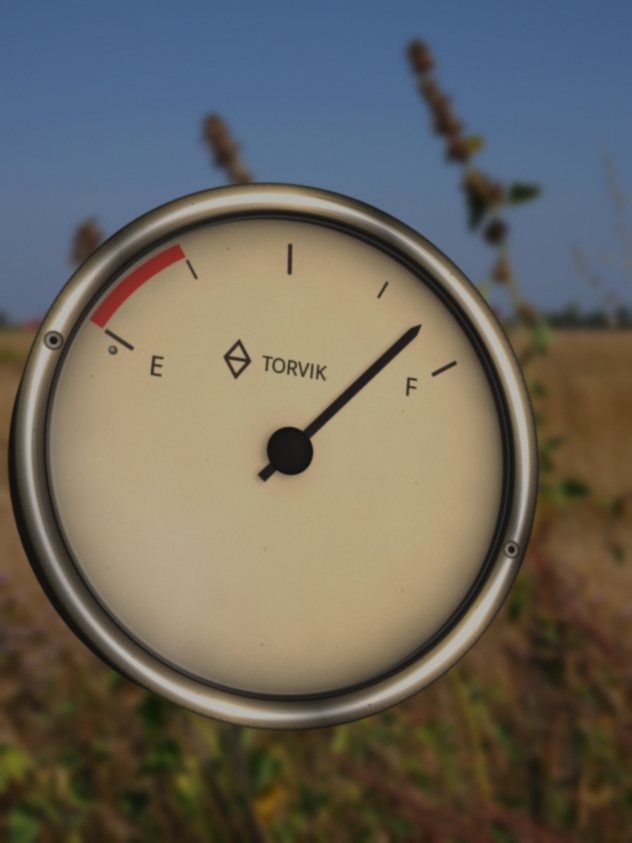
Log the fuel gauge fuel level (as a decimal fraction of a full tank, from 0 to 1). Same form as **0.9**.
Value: **0.875**
